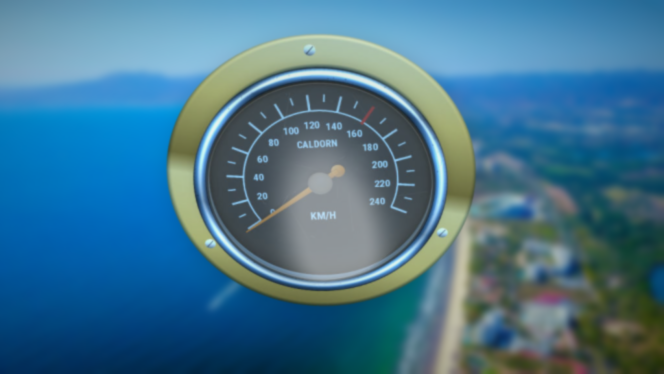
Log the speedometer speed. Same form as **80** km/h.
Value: **0** km/h
